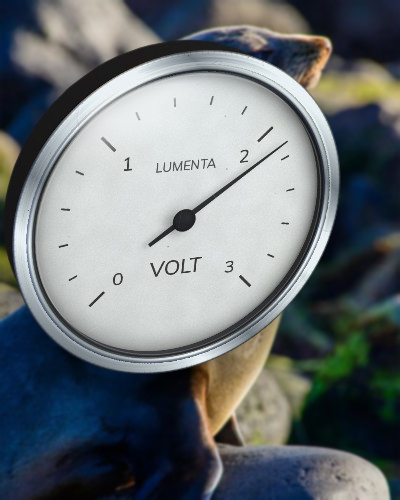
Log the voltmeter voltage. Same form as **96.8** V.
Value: **2.1** V
